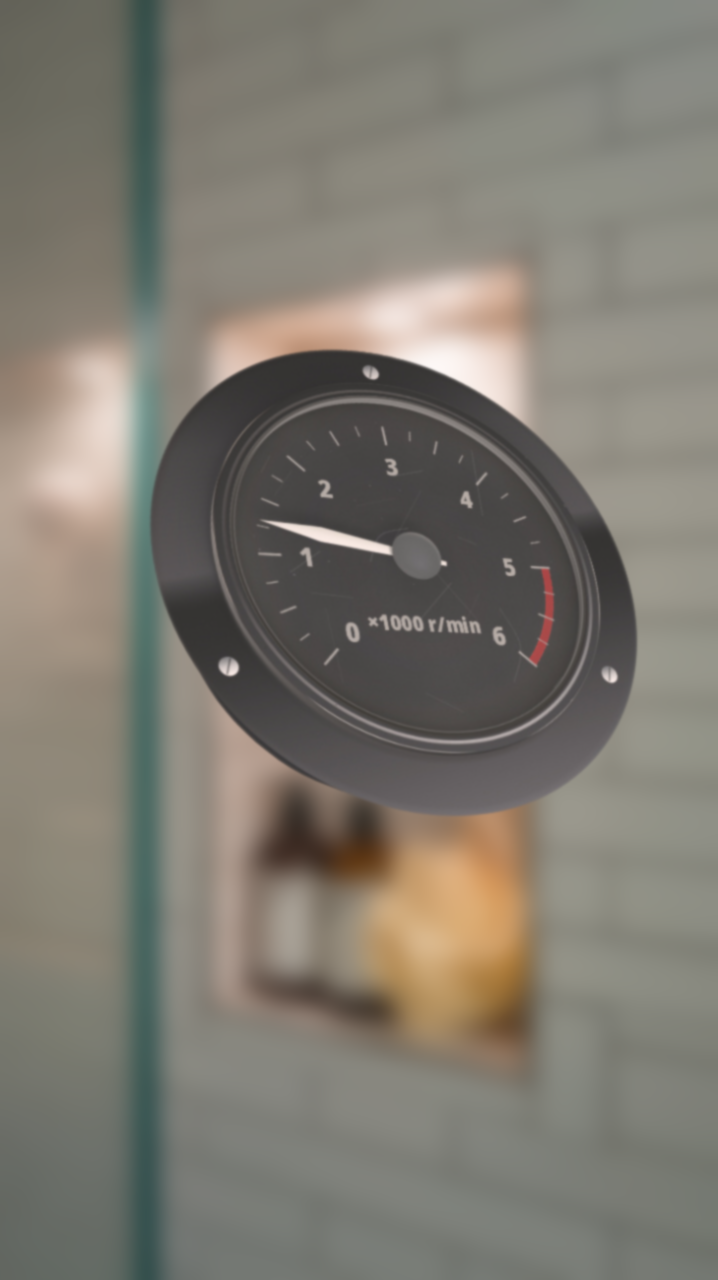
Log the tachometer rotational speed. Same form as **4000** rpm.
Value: **1250** rpm
